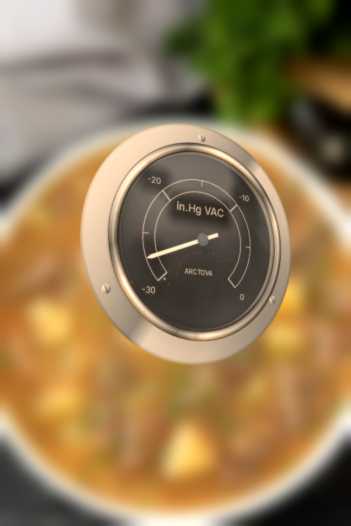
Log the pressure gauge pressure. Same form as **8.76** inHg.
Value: **-27.5** inHg
